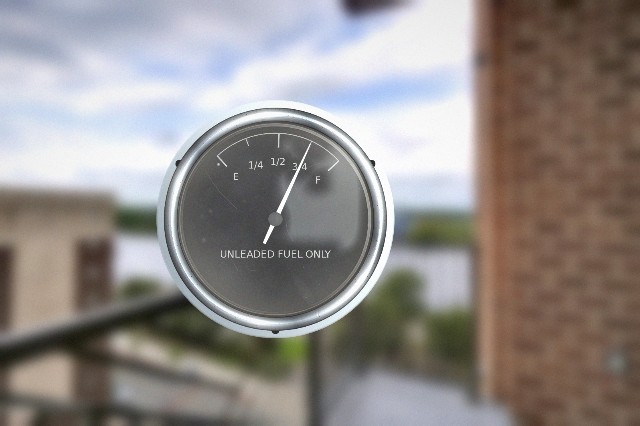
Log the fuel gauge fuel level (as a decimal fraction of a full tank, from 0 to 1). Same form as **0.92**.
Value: **0.75**
